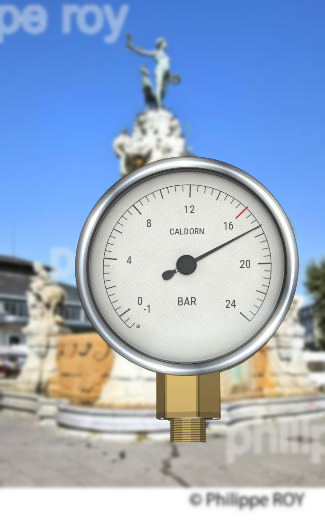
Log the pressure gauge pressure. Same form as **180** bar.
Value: **17.5** bar
